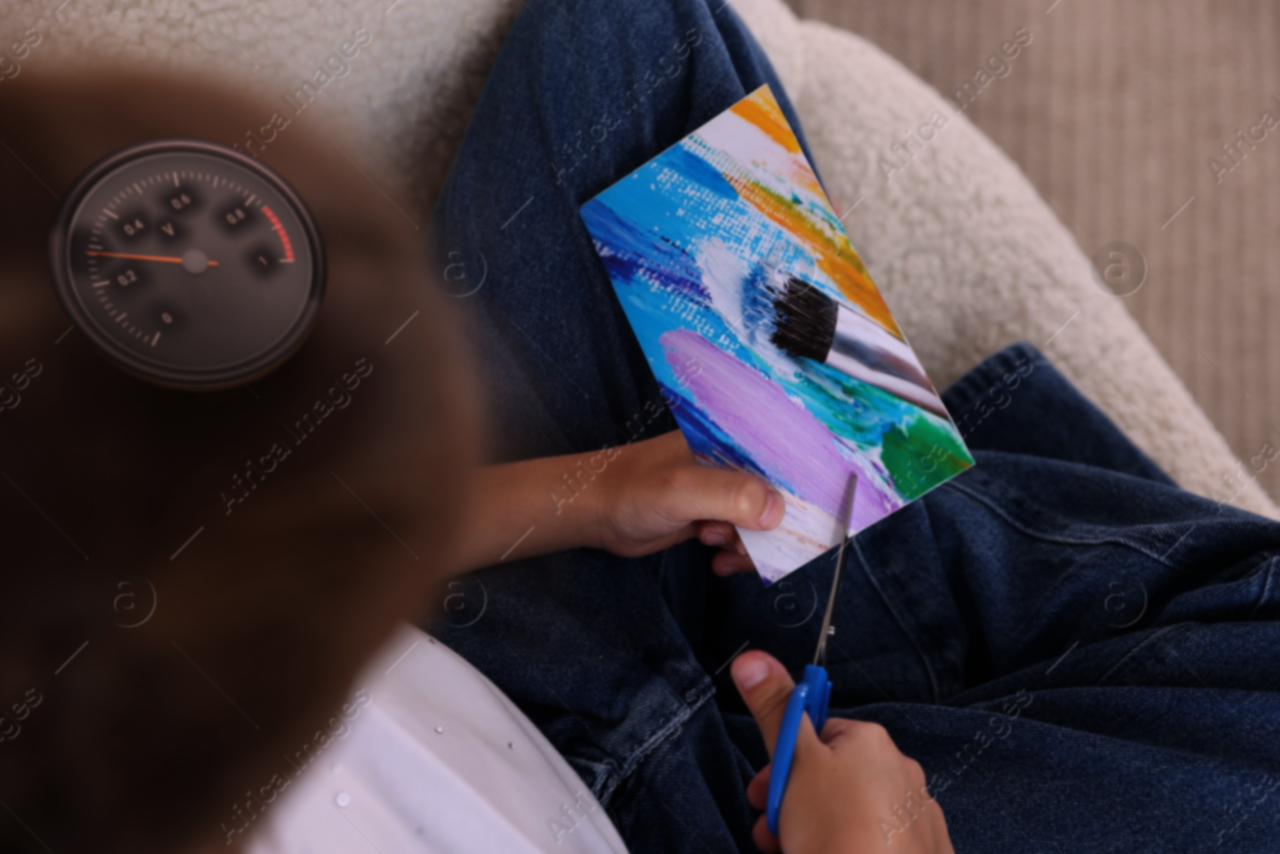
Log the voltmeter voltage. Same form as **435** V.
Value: **0.28** V
